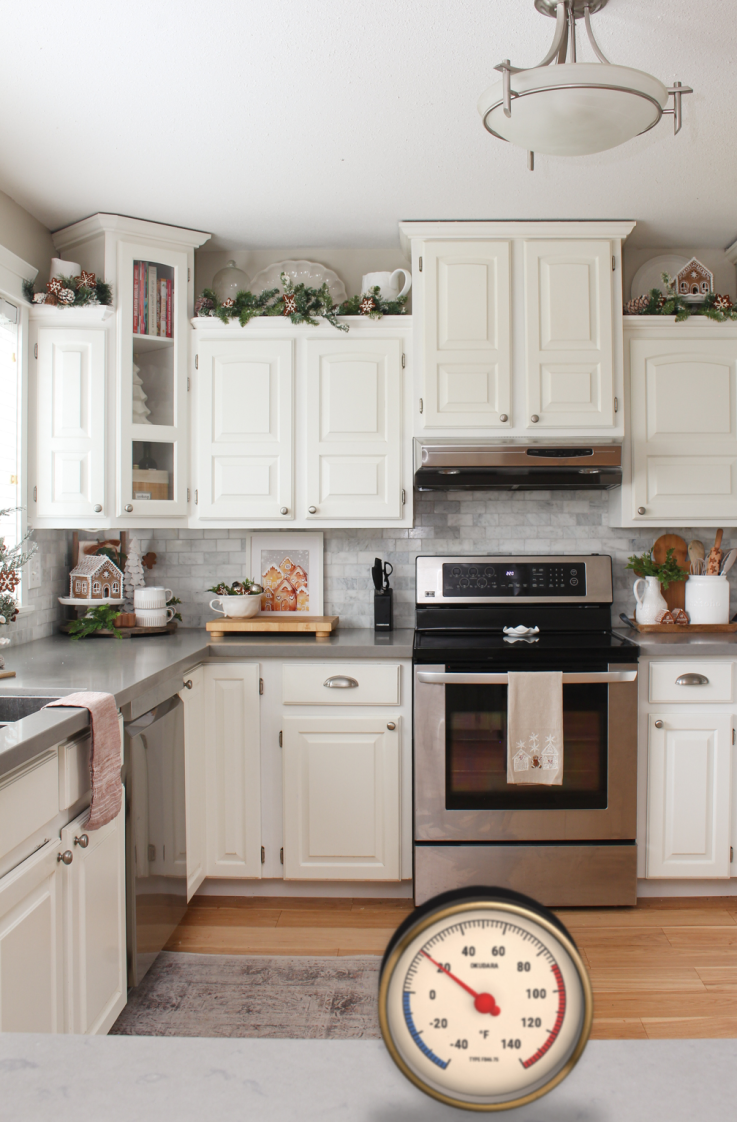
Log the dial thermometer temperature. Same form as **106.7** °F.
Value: **20** °F
